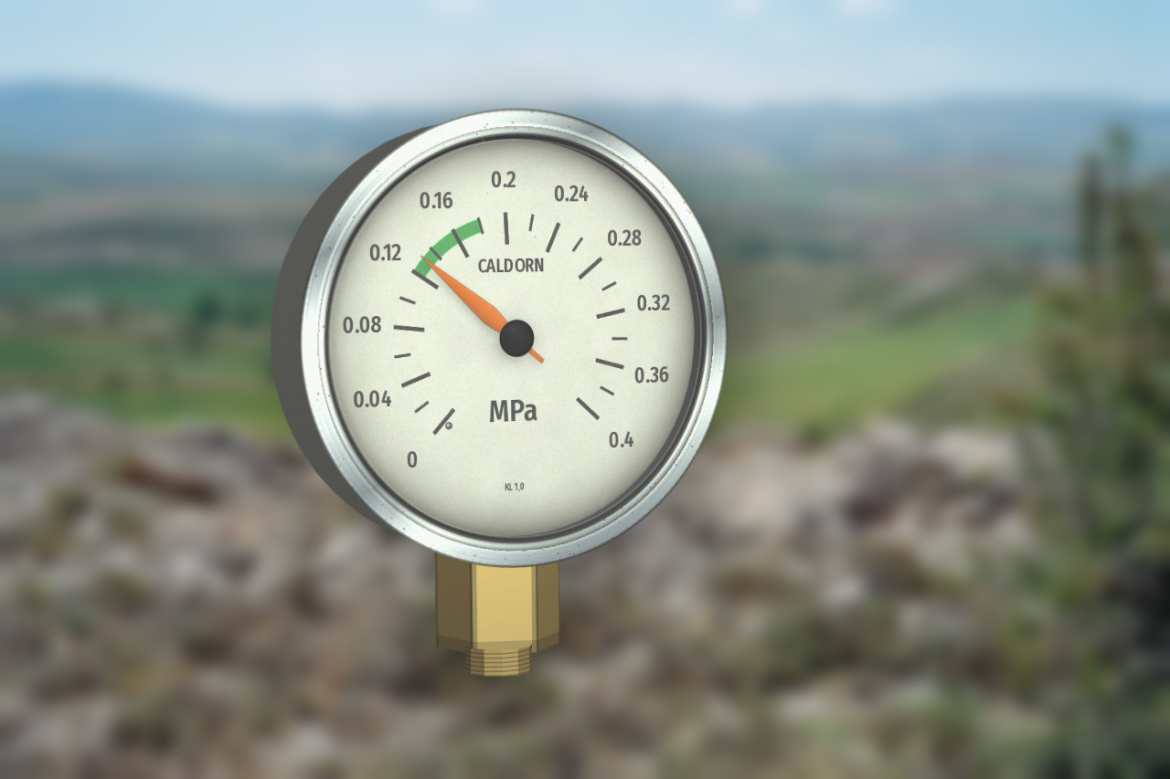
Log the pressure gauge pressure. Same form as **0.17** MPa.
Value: **0.13** MPa
